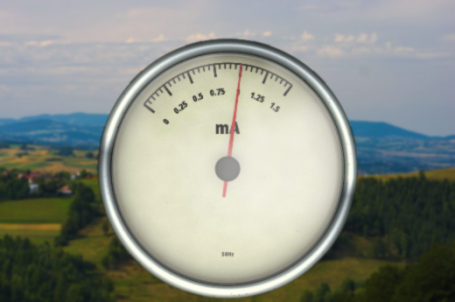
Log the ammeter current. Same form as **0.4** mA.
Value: **1** mA
